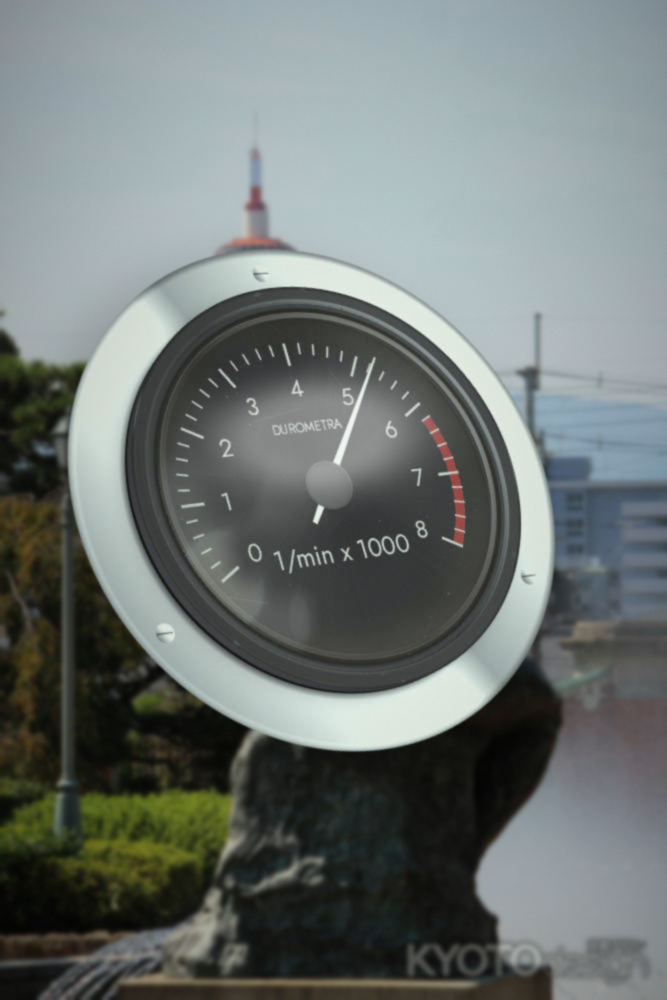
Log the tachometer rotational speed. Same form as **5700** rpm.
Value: **5200** rpm
